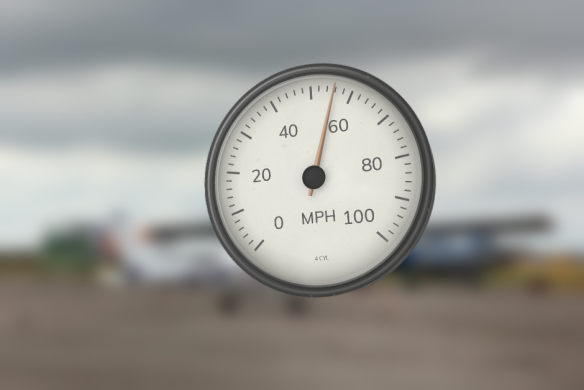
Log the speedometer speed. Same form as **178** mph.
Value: **56** mph
